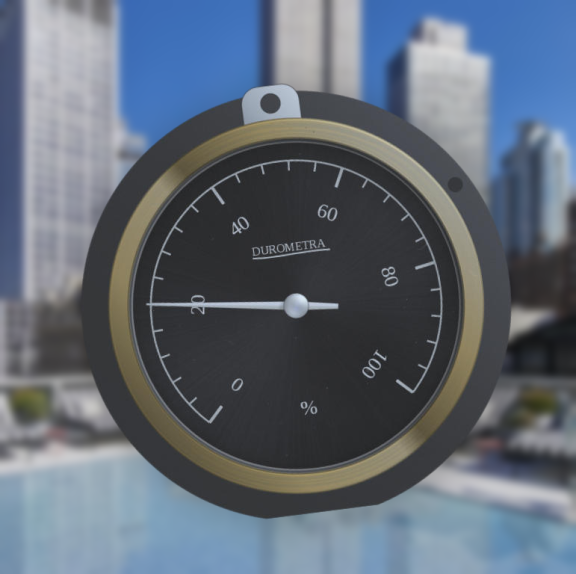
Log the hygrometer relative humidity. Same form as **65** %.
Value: **20** %
